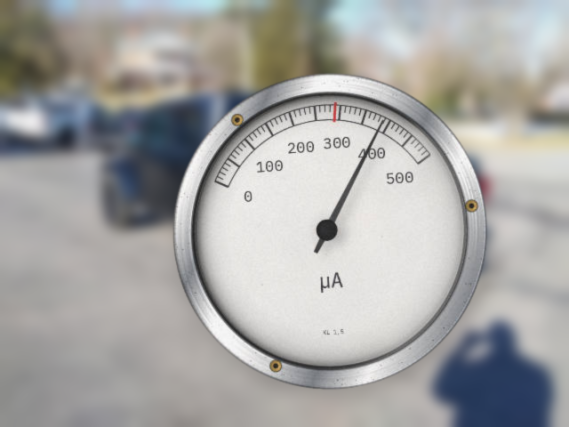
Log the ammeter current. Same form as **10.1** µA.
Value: **390** µA
